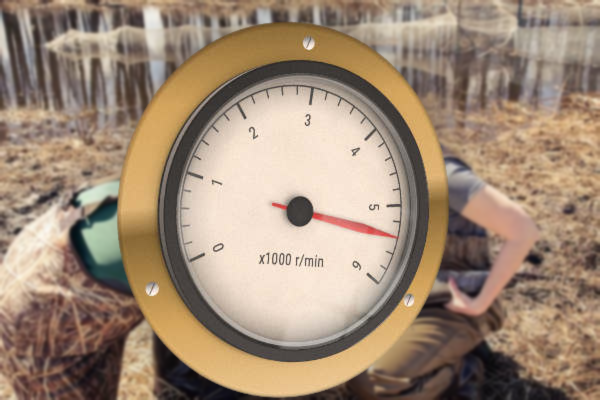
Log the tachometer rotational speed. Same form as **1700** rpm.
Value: **5400** rpm
